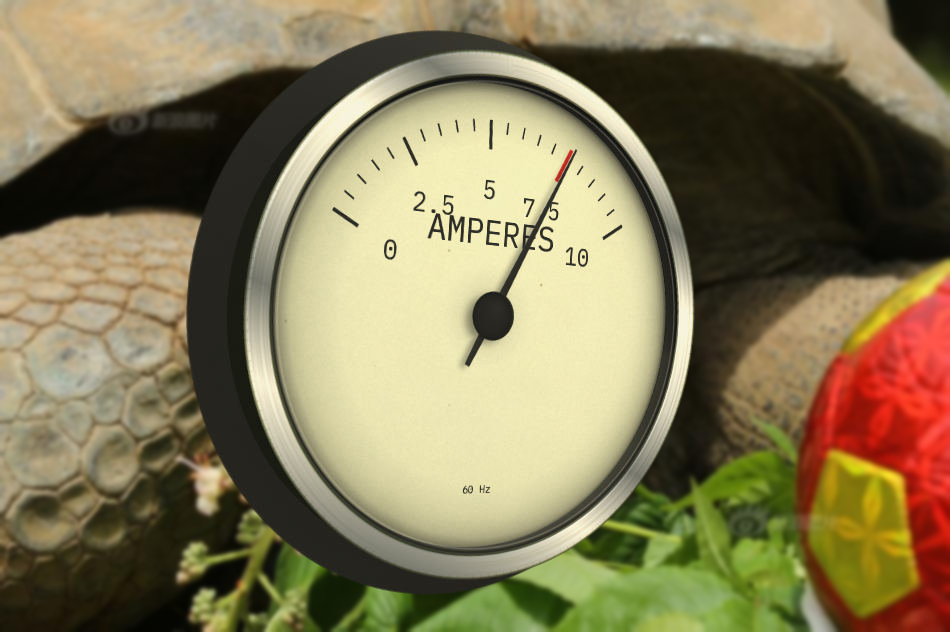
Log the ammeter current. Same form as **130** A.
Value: **7.5** A
